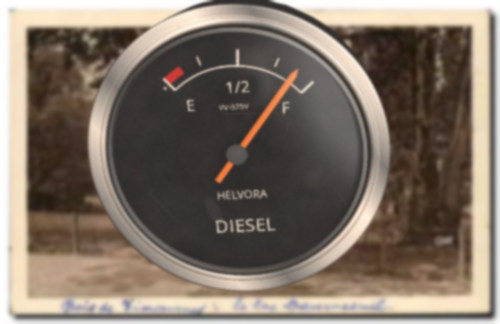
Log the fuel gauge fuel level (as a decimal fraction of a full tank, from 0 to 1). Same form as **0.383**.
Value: **0.875**
